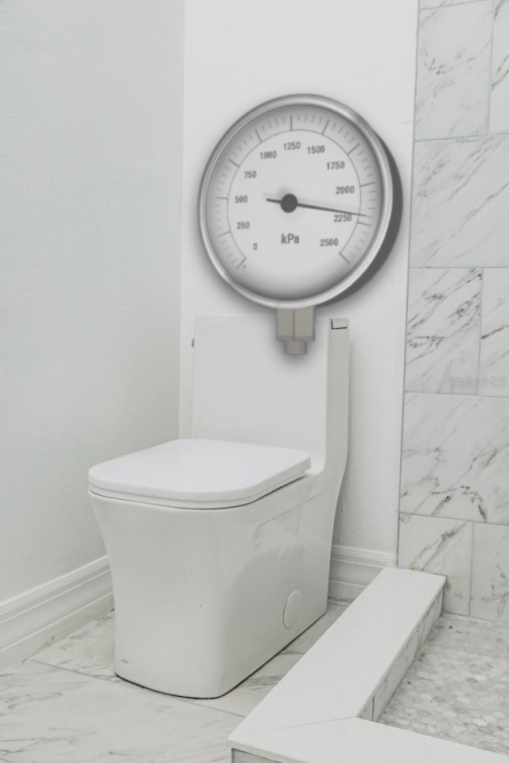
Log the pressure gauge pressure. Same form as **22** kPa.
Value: **2200** kPa
